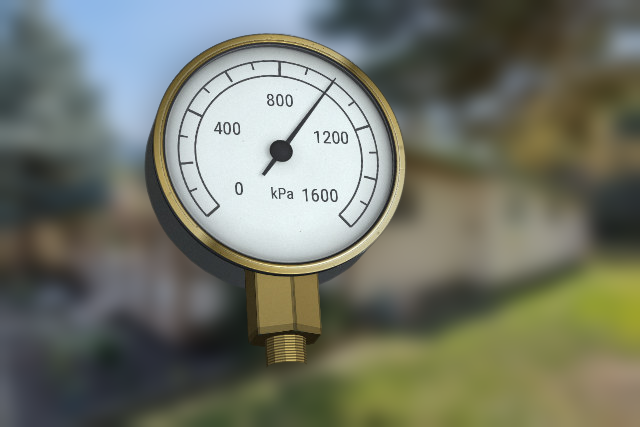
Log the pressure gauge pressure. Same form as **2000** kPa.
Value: **1000** kPa
